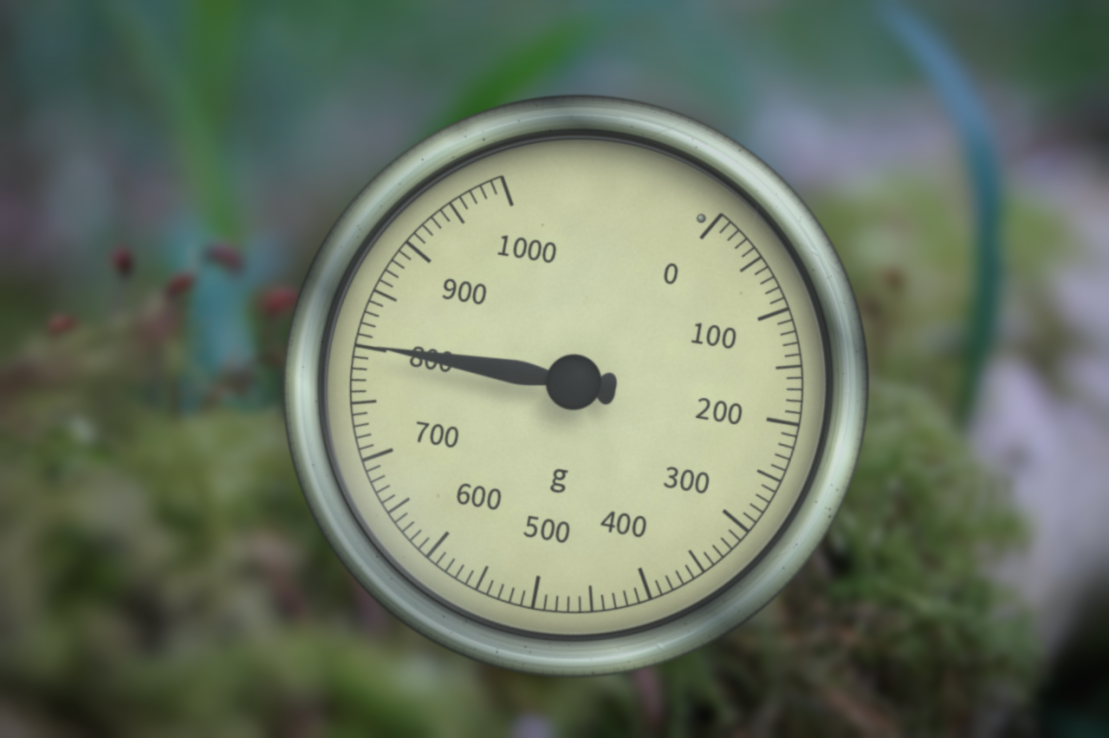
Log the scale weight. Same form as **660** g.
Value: **800** g
